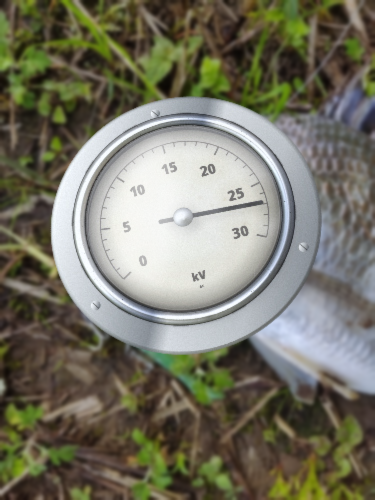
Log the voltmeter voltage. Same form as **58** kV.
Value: **27** kV
